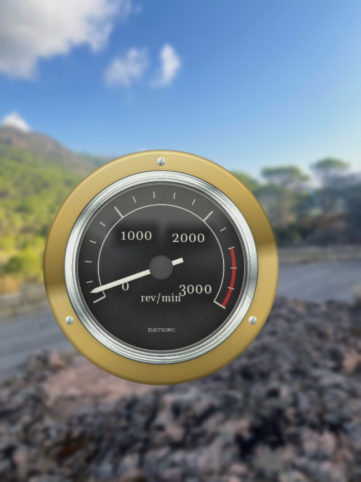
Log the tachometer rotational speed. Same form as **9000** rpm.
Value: **100** rpm
